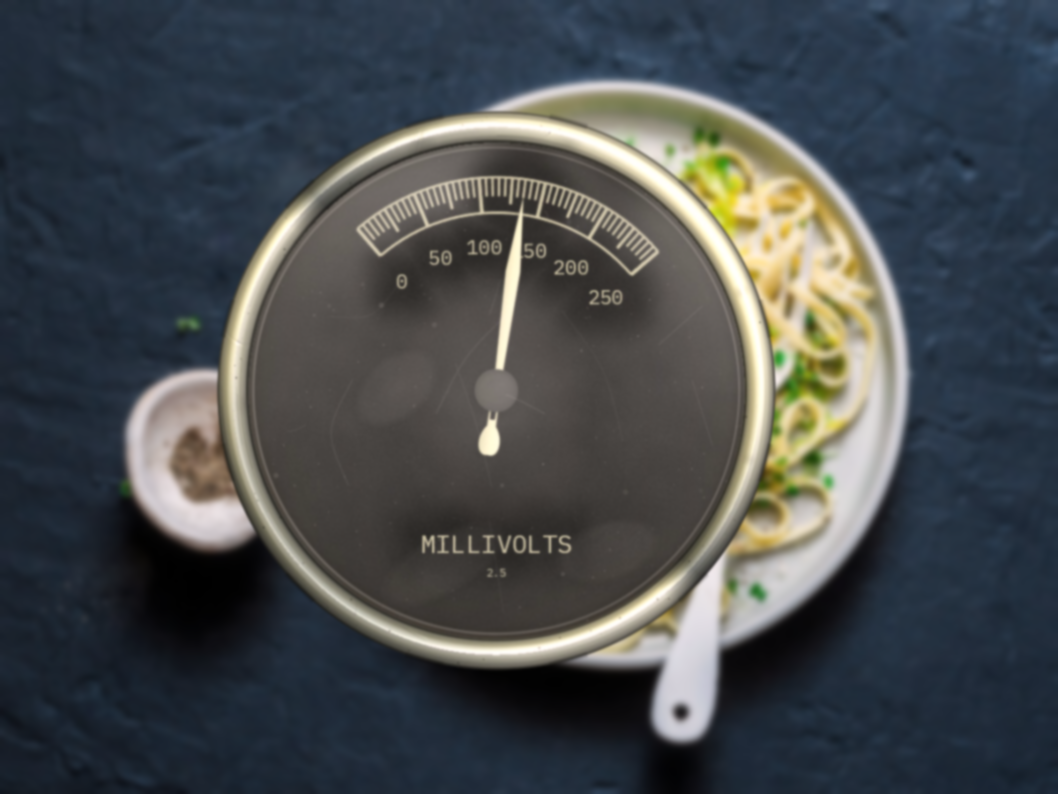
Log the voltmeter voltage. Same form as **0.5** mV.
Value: **135** mV
